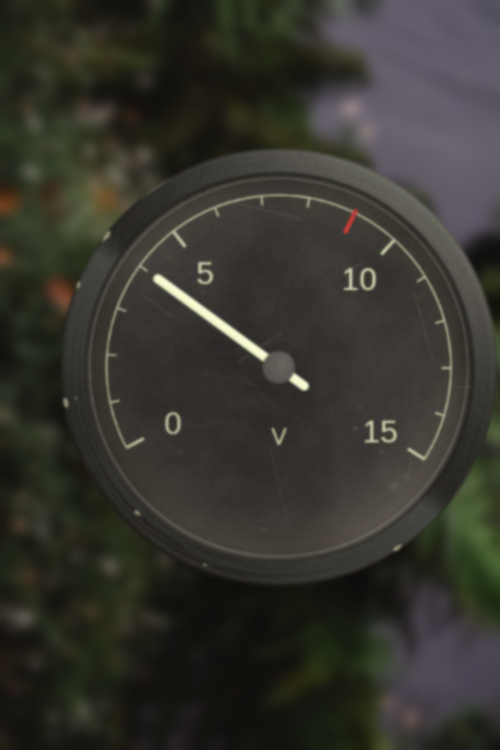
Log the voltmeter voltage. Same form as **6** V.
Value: **4** V
